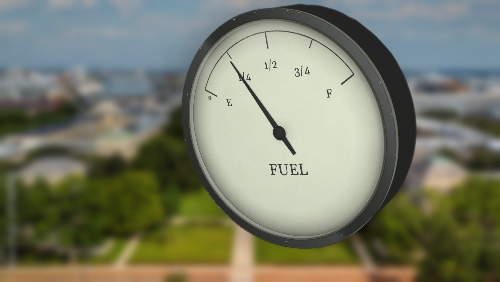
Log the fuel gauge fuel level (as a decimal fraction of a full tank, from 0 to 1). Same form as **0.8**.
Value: **0.25**
